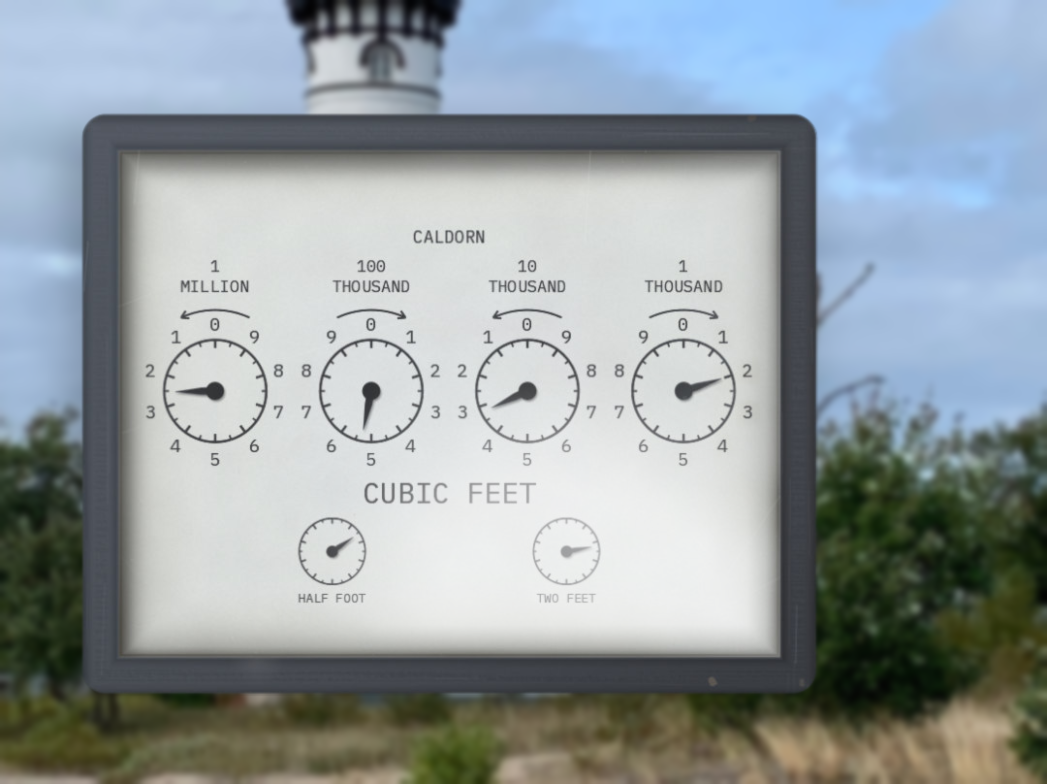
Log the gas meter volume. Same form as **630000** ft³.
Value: **253200** ft³
